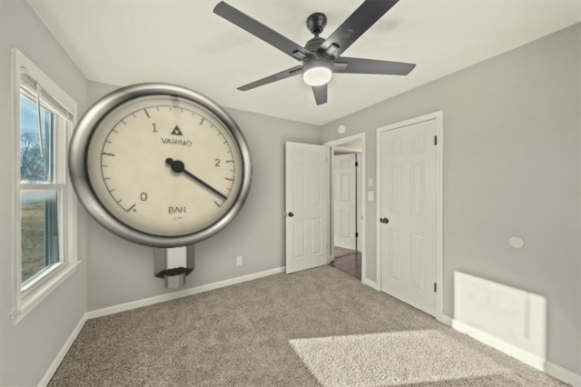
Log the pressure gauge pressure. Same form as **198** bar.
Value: **2.4** bar
